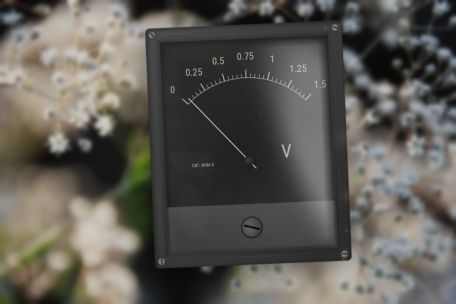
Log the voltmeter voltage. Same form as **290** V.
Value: **0.05** V
